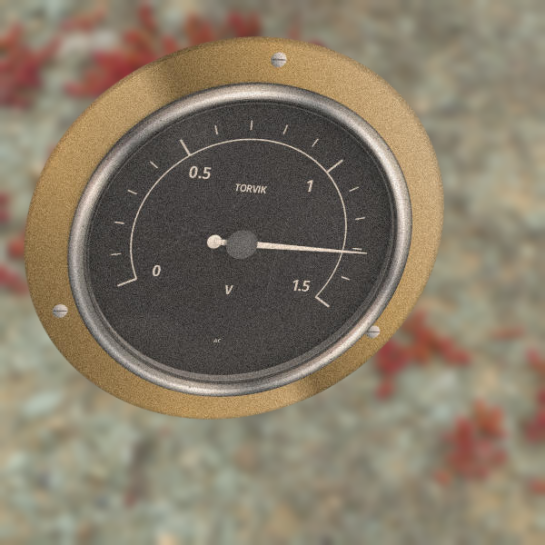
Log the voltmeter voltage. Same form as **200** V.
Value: **1.3** V
